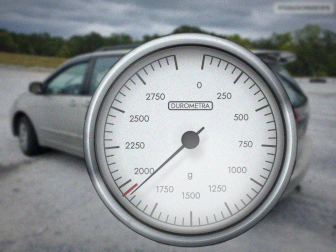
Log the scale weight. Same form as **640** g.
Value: **1925** g
